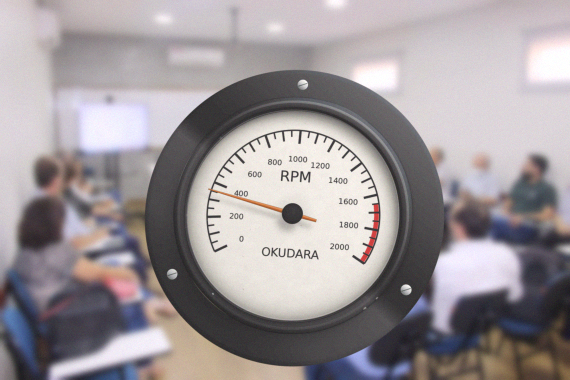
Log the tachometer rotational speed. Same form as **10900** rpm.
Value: **350** rpm
